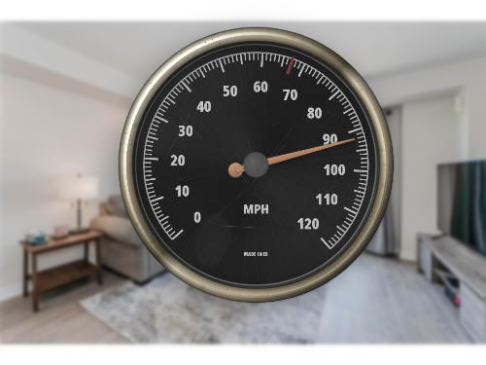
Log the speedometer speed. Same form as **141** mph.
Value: **92** mph
